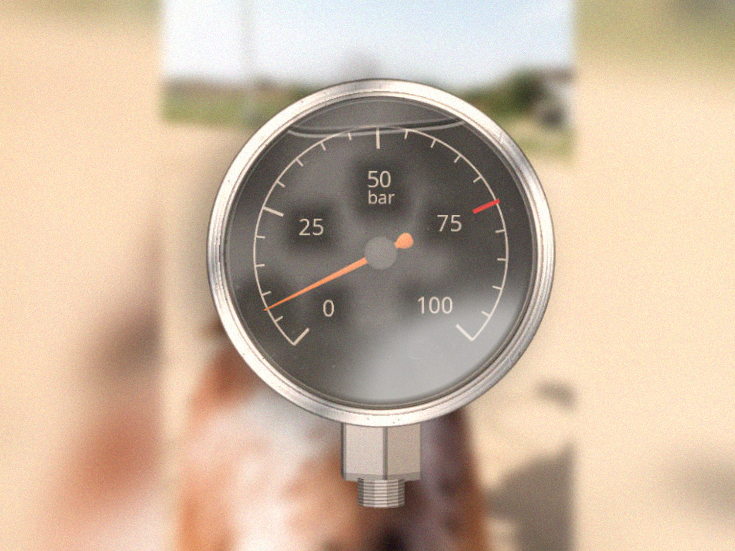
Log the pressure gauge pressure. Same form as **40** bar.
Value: **7.5** bar
